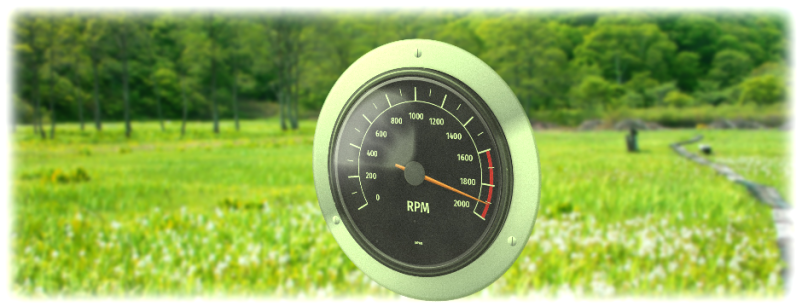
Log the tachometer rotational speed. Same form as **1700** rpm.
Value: **1900** rpm
